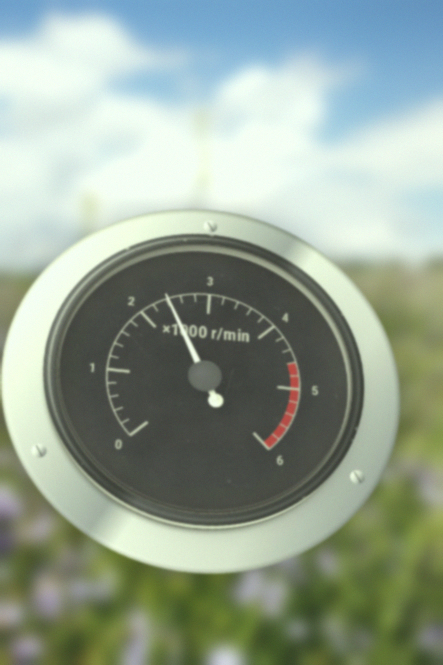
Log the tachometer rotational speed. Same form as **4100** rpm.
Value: **2400** rpm
